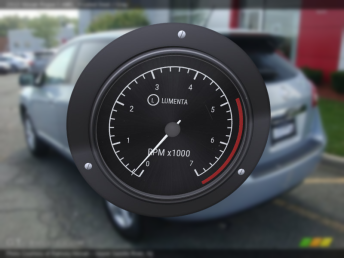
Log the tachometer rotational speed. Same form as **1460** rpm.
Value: **200** rpm
